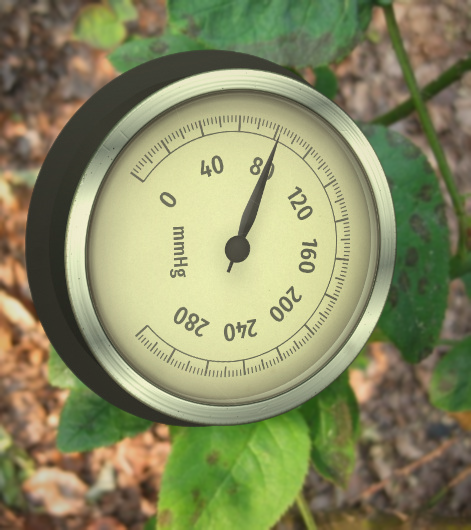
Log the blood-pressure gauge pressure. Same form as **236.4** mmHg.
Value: **80** mmHg
